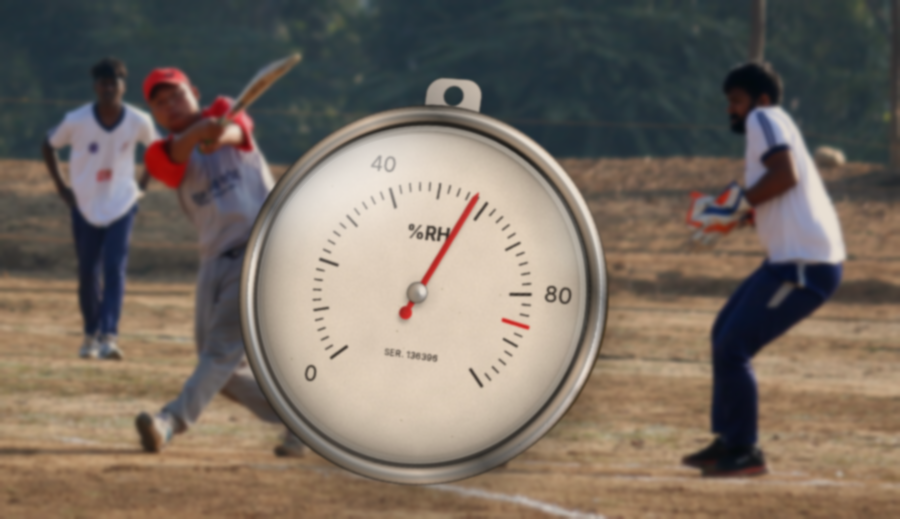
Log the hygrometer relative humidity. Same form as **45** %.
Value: **58** %
